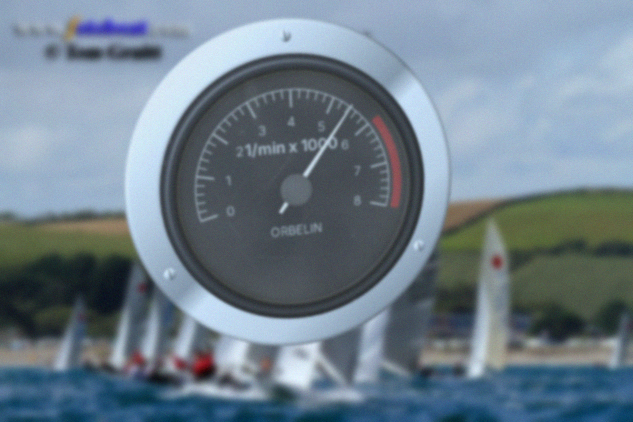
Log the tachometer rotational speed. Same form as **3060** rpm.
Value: **5400** rpm
